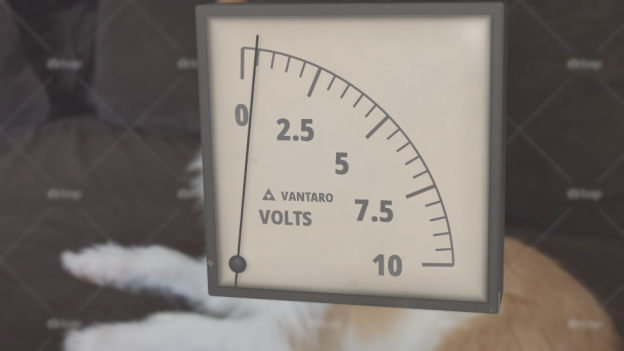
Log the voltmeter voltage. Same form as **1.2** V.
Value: **0.5** V
